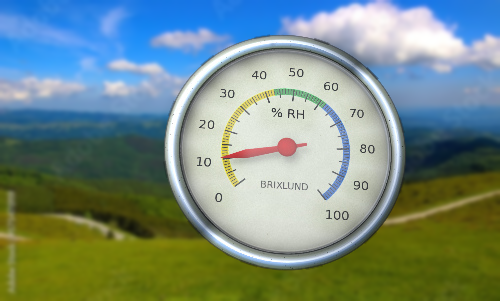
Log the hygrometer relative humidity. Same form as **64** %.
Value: **10** %
